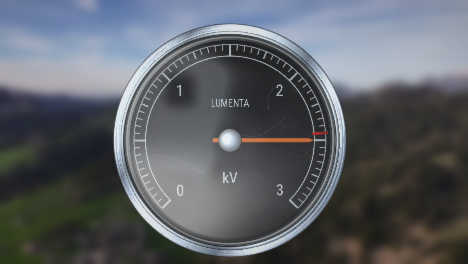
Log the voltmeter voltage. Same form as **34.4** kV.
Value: **2.5** kV
